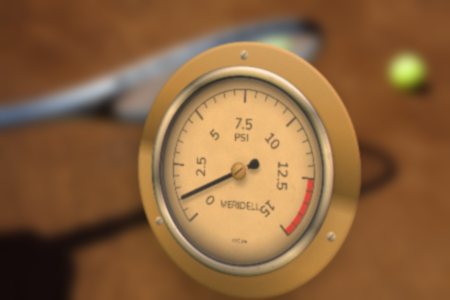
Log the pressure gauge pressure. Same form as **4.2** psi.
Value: **1** psi
